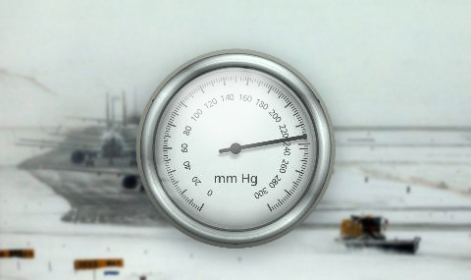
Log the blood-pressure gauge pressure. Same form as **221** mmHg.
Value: **230** mmHg
